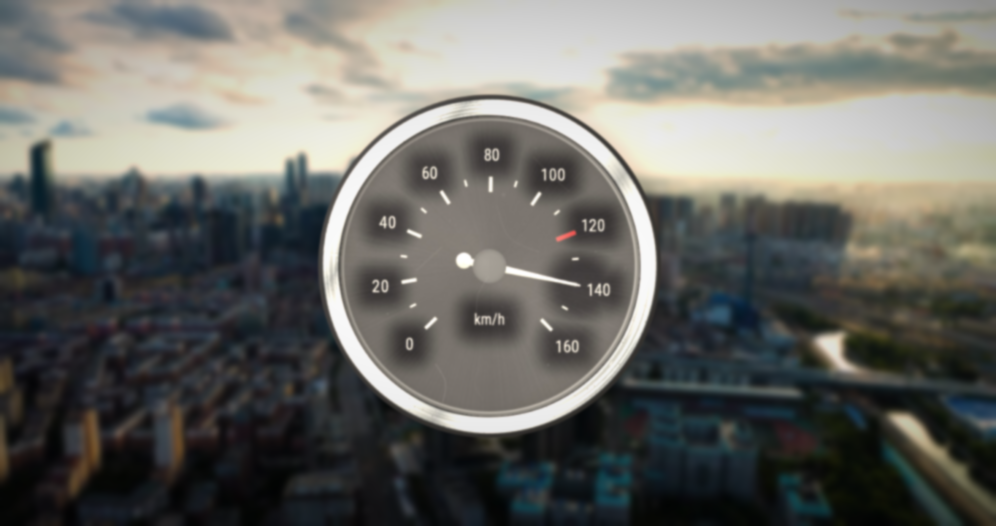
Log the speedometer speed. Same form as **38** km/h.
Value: **140** km/h
